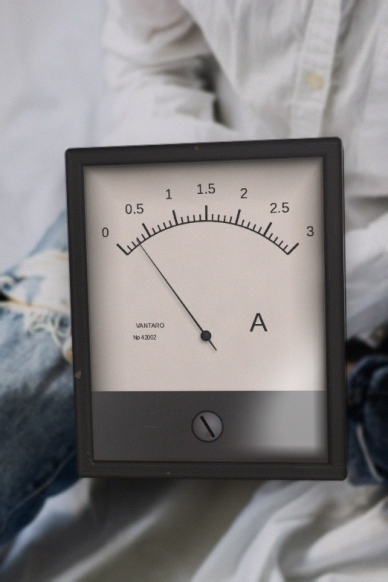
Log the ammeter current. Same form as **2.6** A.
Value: **0.3** A
